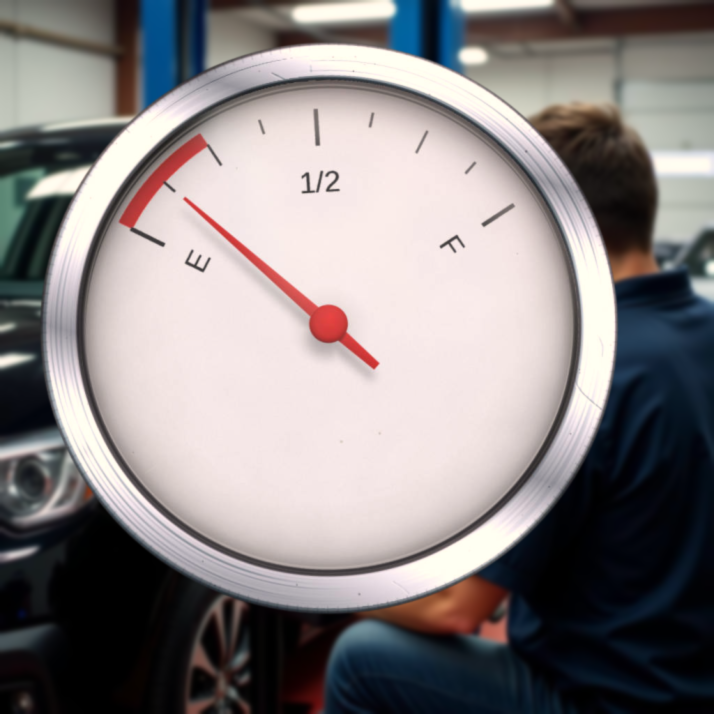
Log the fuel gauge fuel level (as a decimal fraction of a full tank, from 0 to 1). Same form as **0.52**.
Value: **0.125**
